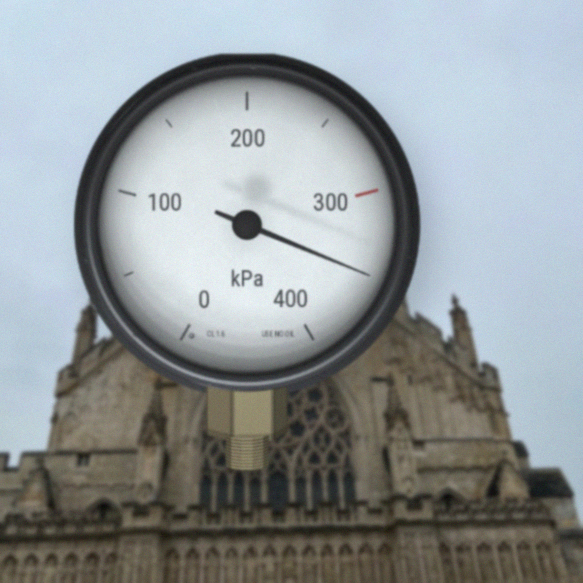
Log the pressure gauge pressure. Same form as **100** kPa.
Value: **350** kPa
